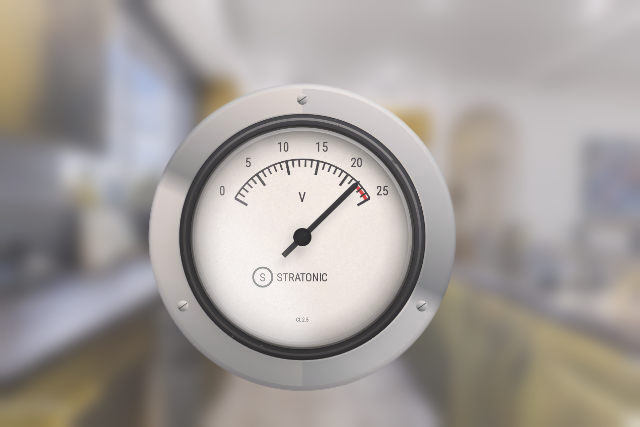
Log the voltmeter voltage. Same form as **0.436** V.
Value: **22** V
